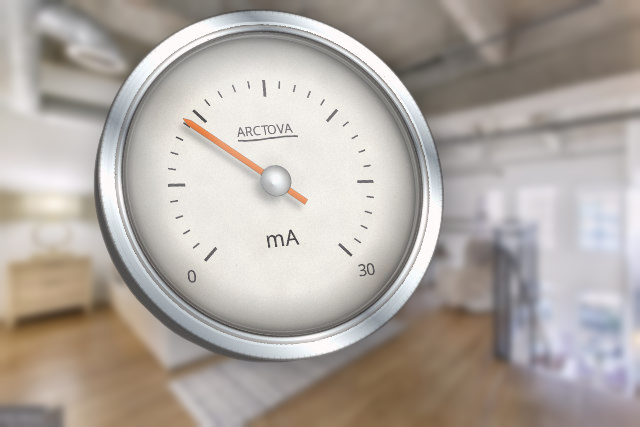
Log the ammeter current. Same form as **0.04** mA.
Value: **9** mA
